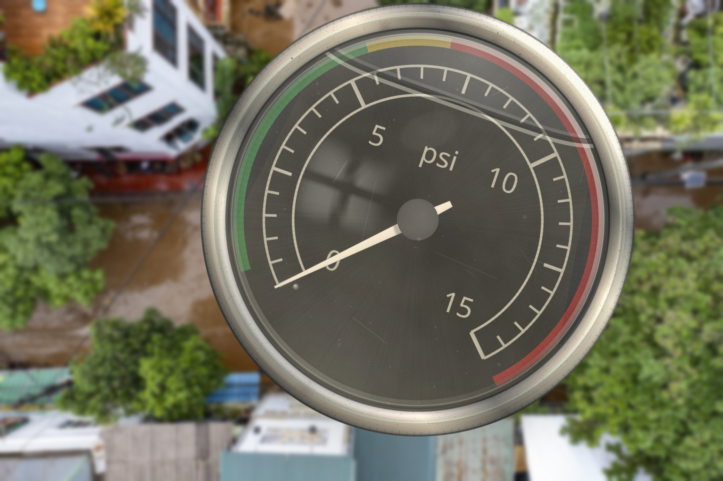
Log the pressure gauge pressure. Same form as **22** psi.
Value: **0** psi
